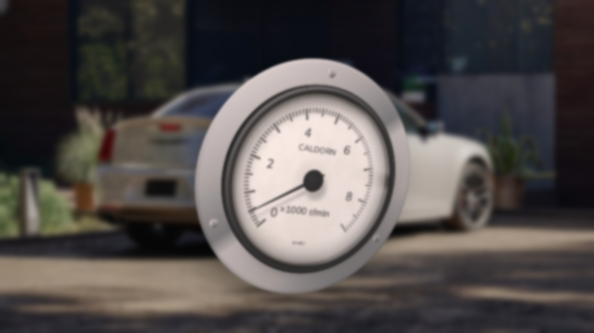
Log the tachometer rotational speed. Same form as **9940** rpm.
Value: **500** rpm
